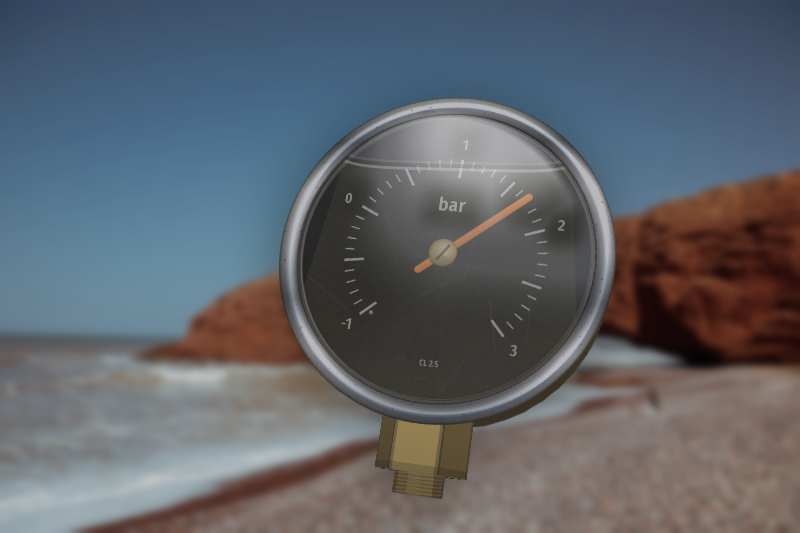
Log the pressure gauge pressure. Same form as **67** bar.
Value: **1.7** bar
